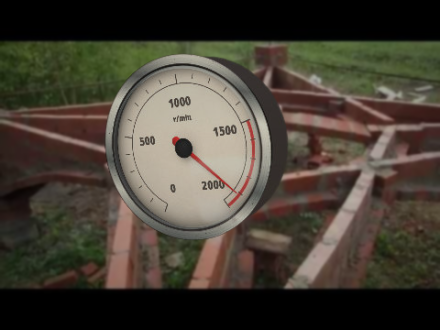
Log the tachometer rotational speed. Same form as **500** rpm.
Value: **1900** rpm
